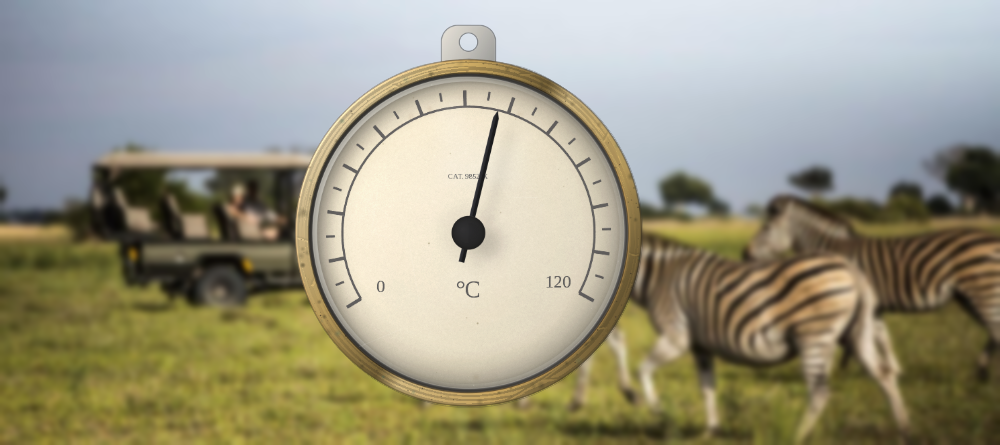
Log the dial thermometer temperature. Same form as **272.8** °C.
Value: **67.5** °C
